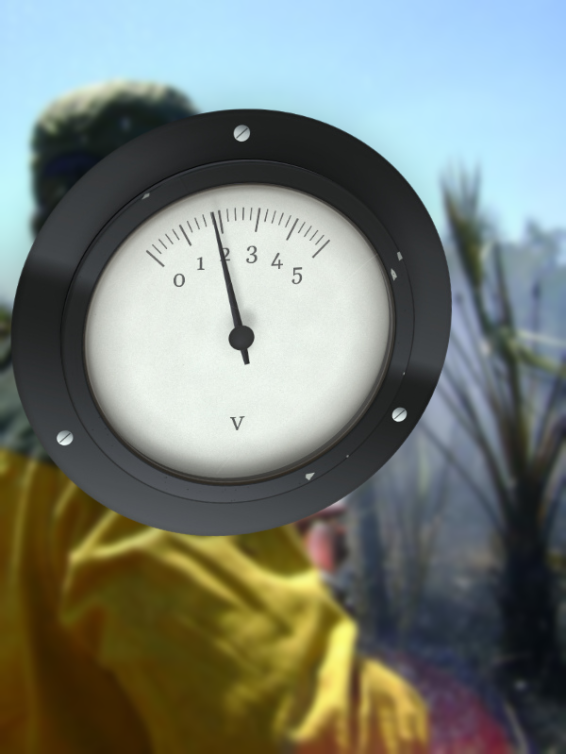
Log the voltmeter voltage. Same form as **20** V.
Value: **1.8** V
